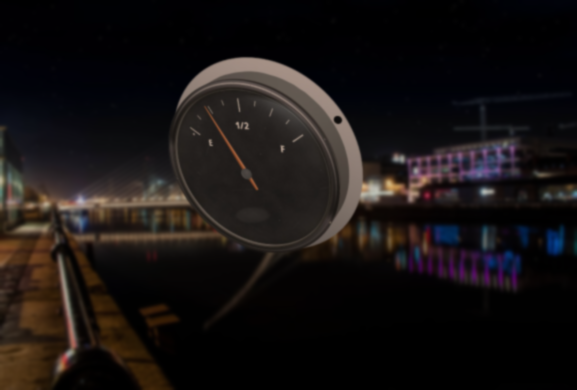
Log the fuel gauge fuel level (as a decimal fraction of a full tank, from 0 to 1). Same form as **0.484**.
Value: **0.25**
